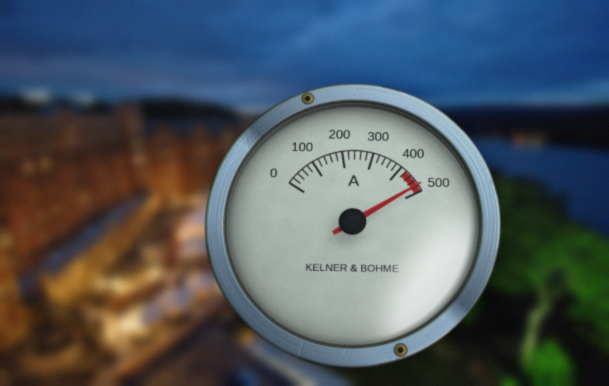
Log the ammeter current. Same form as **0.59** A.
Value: **480** A
